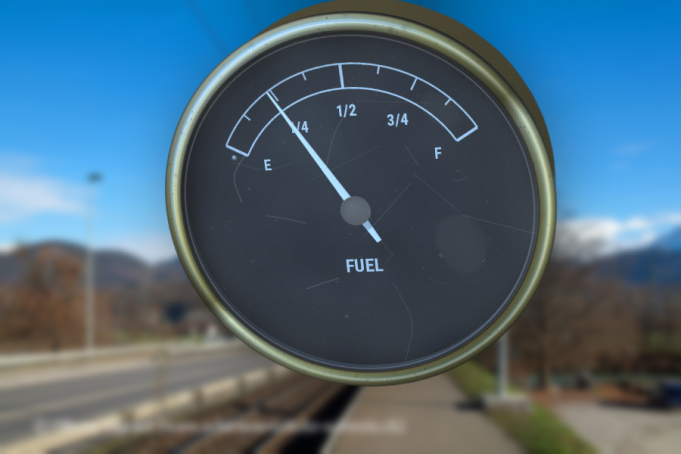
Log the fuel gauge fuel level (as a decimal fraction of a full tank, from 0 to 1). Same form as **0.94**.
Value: **0.25**
